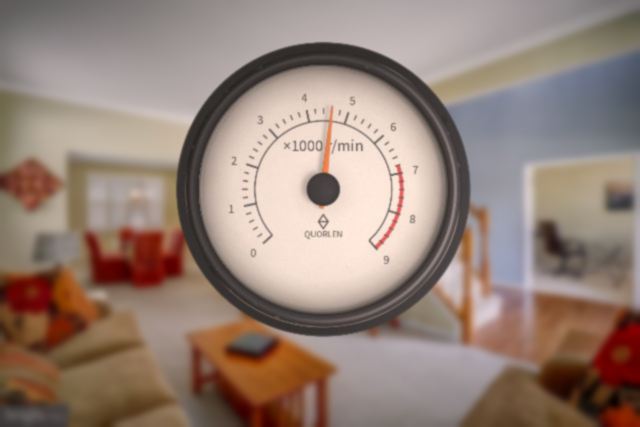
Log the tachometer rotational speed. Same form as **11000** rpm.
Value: **4600** rpm
